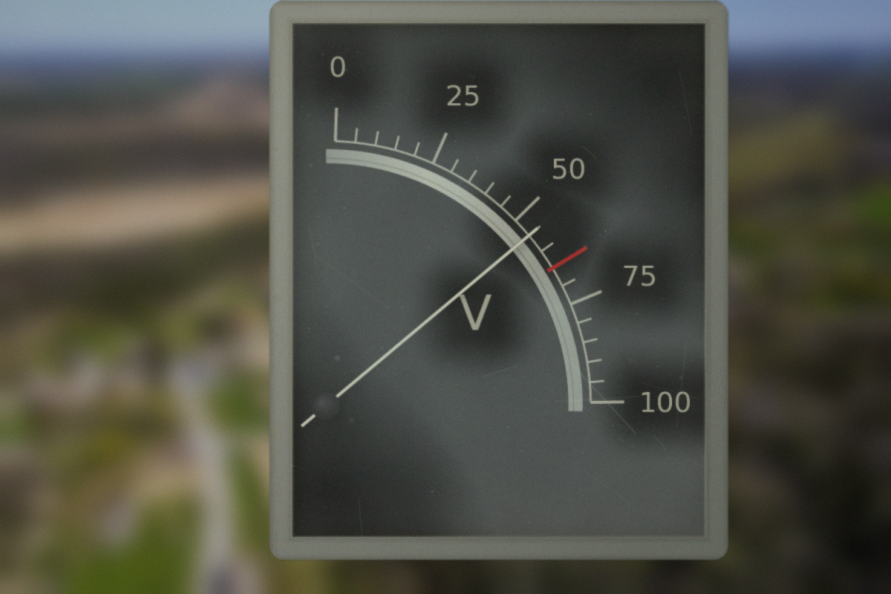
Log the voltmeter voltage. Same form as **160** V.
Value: **55** V
